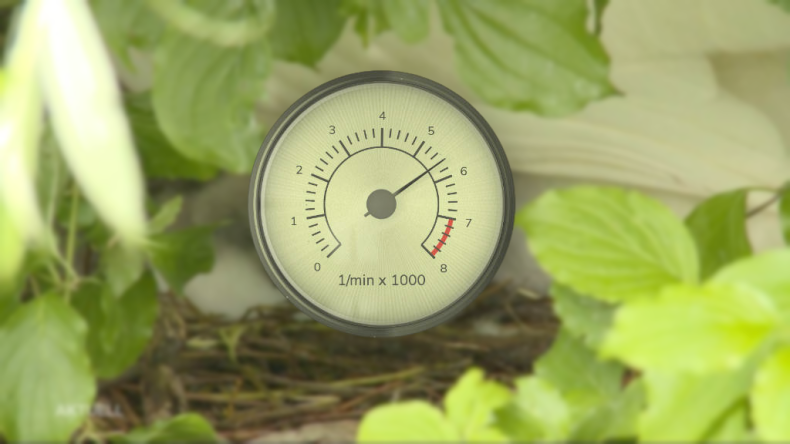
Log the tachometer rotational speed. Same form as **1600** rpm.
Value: **5600** rpm
